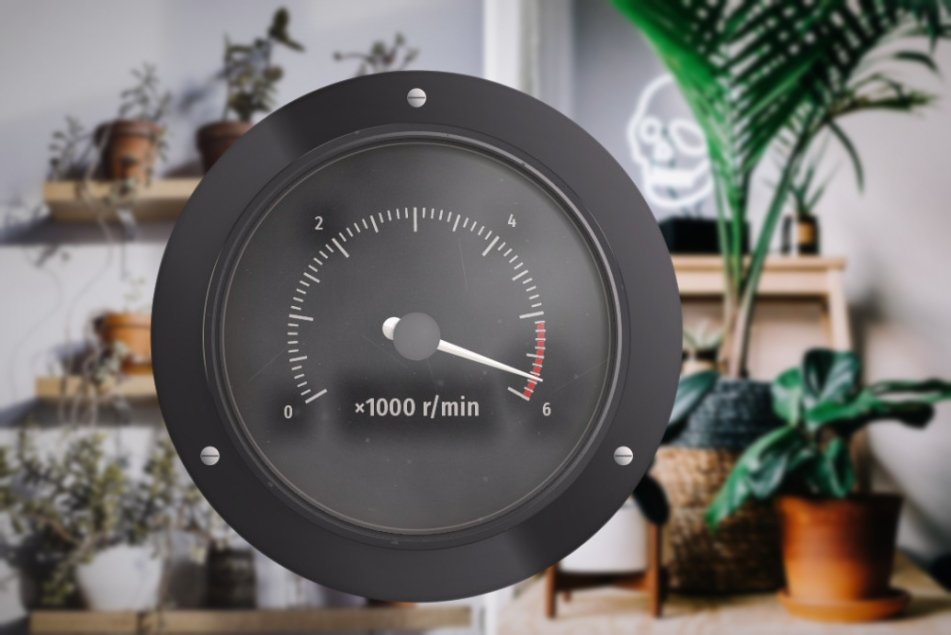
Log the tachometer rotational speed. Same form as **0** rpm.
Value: **5750** rpm
